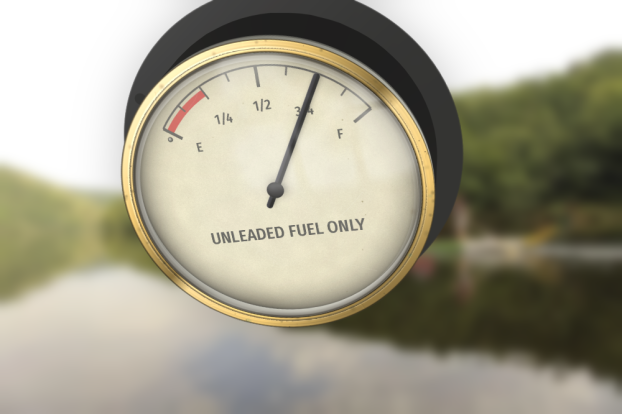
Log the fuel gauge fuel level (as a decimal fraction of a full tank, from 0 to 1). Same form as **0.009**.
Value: **0.75**
